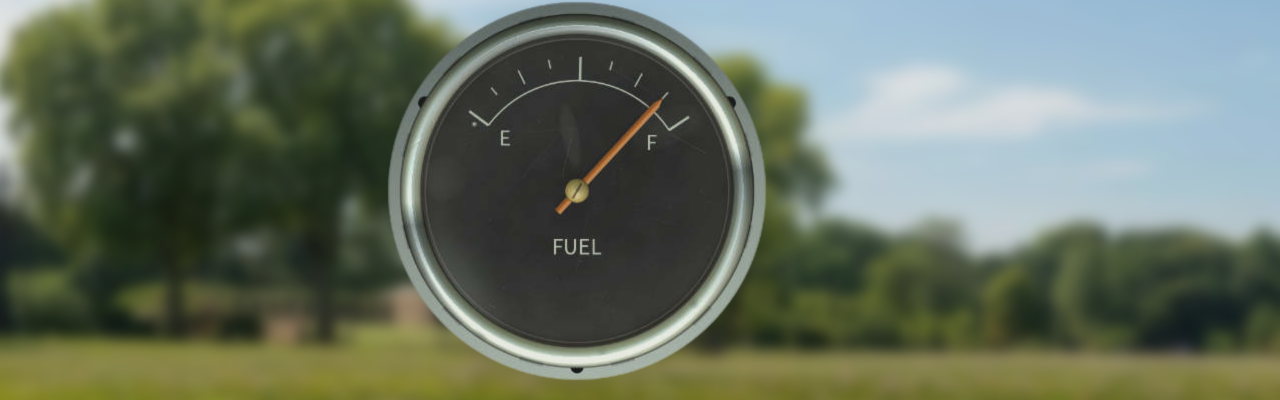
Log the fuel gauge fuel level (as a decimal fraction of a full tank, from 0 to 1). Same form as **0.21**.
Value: **0.875**
